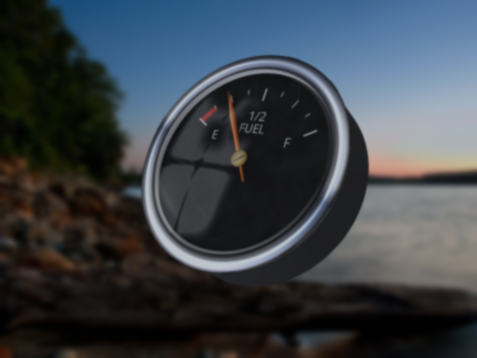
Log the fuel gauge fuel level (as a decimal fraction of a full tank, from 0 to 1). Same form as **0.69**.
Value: **0.25**
